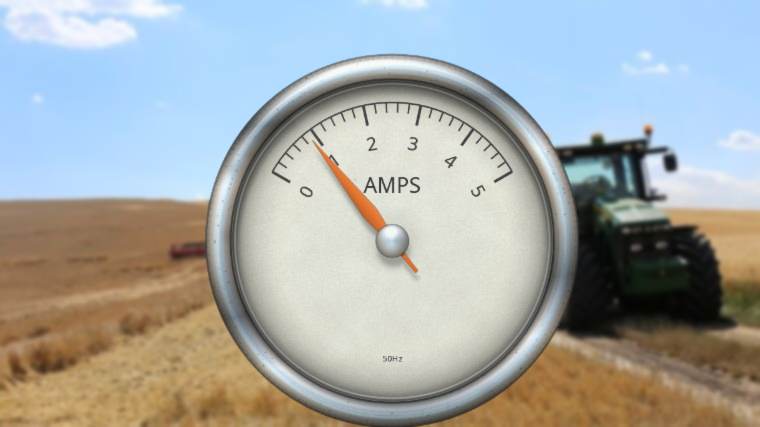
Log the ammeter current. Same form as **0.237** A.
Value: **0.9** A
